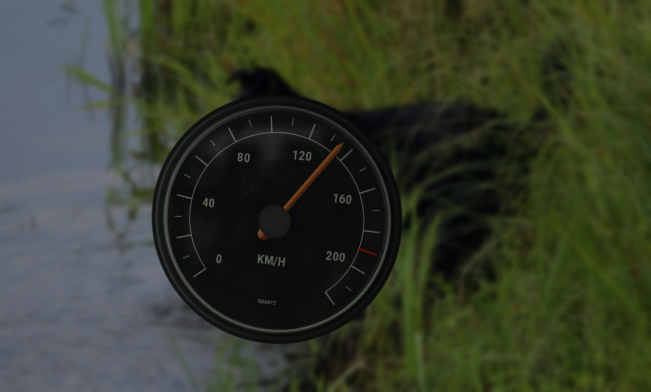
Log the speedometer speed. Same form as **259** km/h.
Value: **135** km/h
